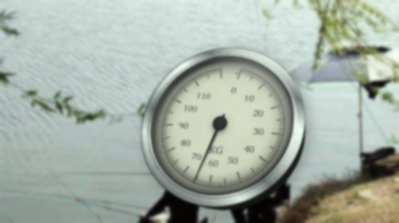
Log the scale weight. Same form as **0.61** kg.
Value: **65** kg
